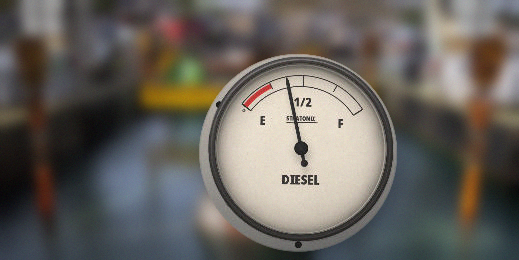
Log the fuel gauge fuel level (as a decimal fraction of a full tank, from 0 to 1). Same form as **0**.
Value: **0.375**
